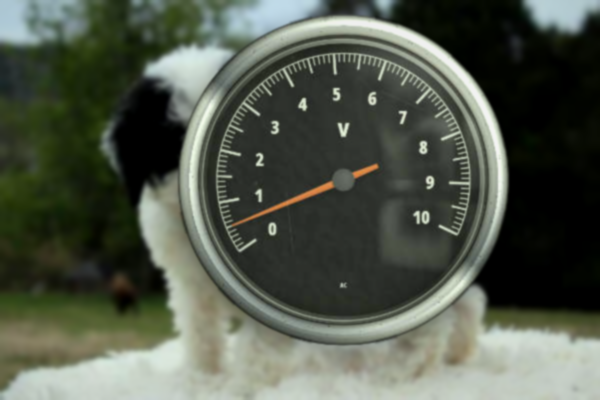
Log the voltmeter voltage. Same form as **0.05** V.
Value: **0.5** V
